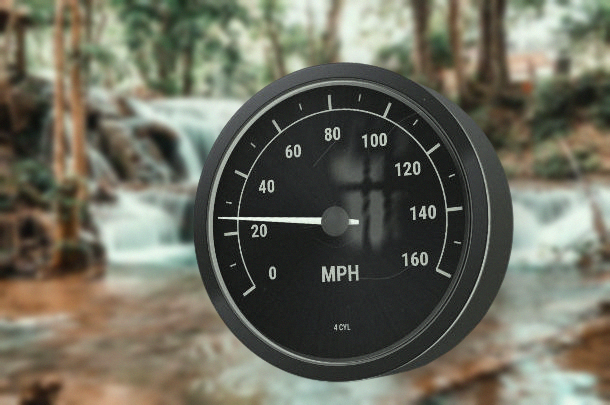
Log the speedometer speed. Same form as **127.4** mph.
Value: **25** mph
